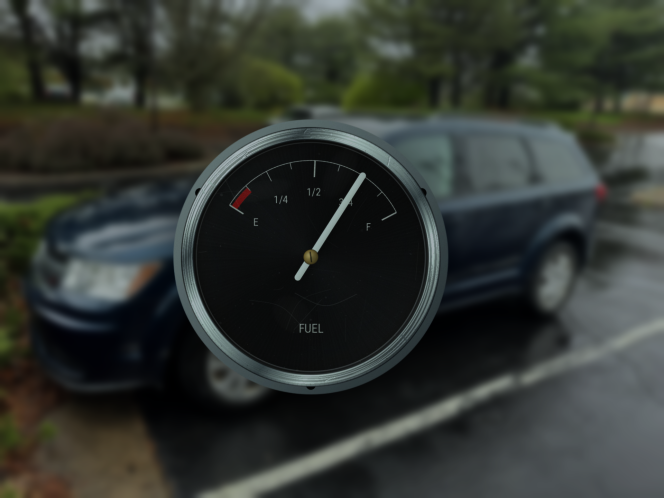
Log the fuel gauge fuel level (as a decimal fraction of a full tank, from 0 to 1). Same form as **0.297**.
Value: **0.75**
